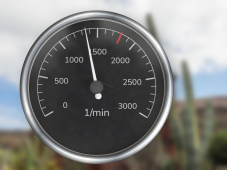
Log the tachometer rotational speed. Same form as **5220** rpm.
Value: **1350** rpm
